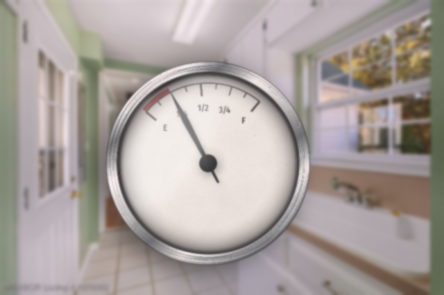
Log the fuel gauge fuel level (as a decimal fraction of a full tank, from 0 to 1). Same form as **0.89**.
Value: **0.25**
